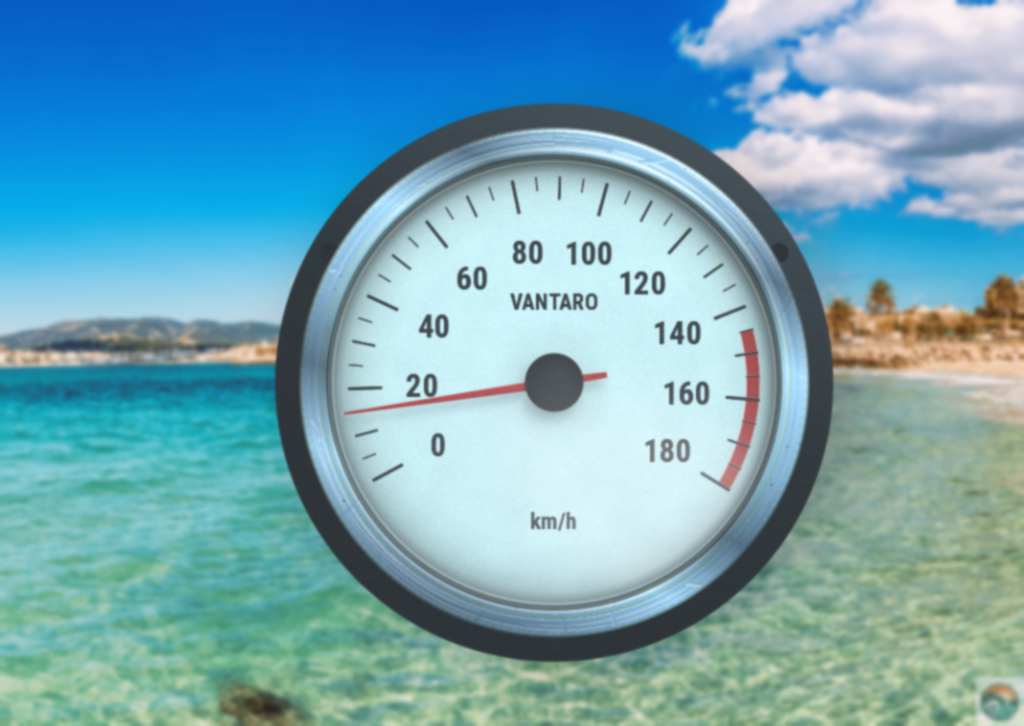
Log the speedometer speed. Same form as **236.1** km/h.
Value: **15** km/h
